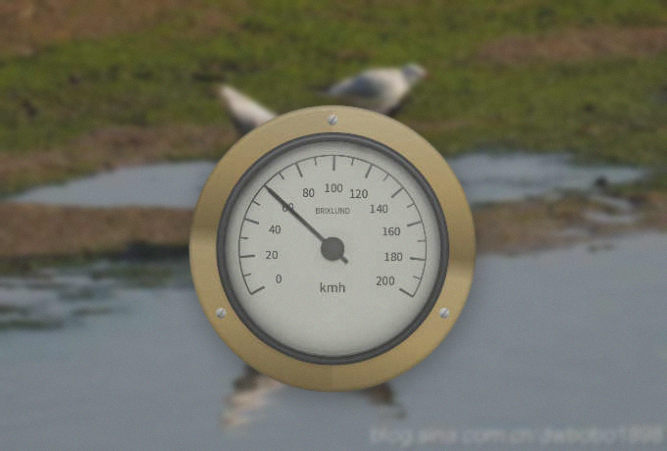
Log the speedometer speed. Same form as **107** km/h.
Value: **60** km/h
